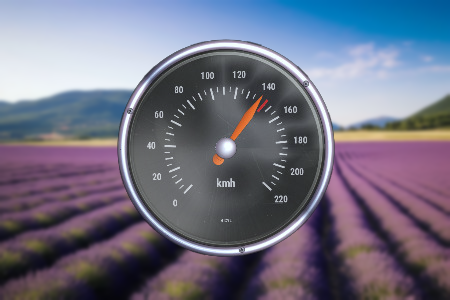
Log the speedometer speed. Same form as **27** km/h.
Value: **140** km/h
